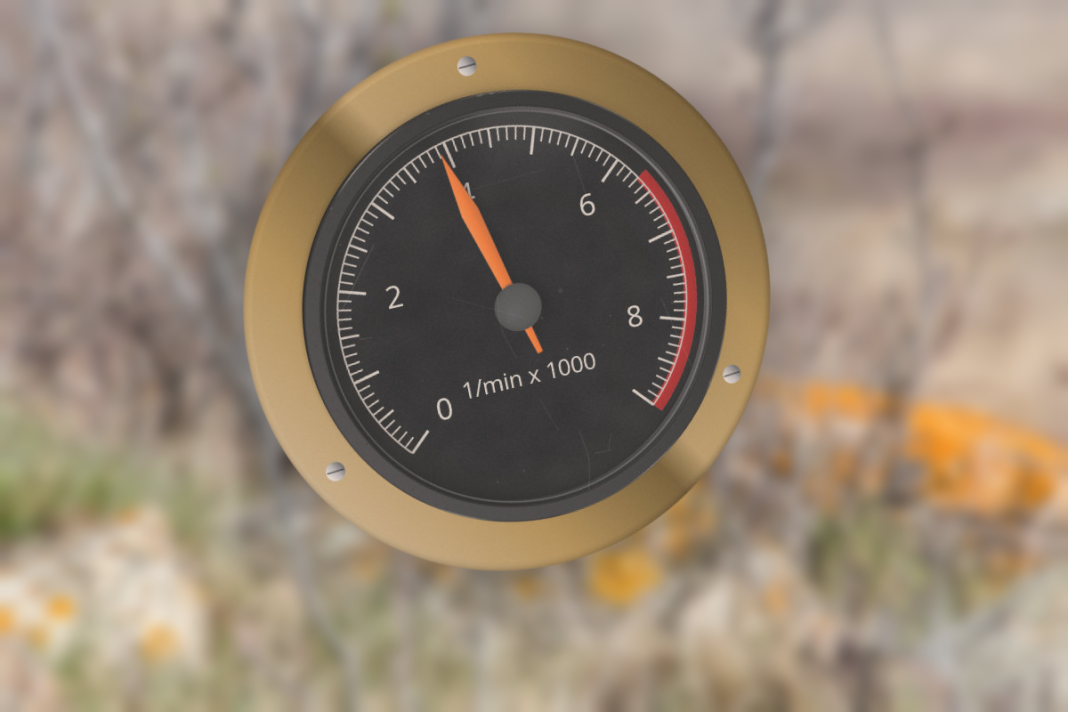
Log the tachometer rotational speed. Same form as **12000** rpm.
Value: **3900** rpm
